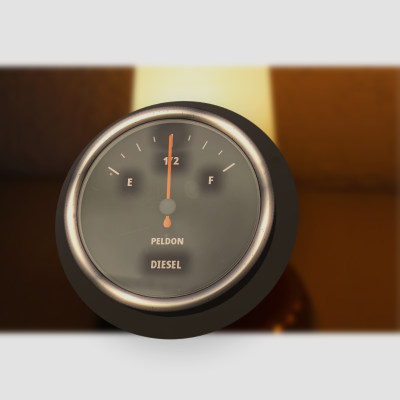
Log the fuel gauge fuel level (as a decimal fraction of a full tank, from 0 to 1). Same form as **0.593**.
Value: **0.5**
